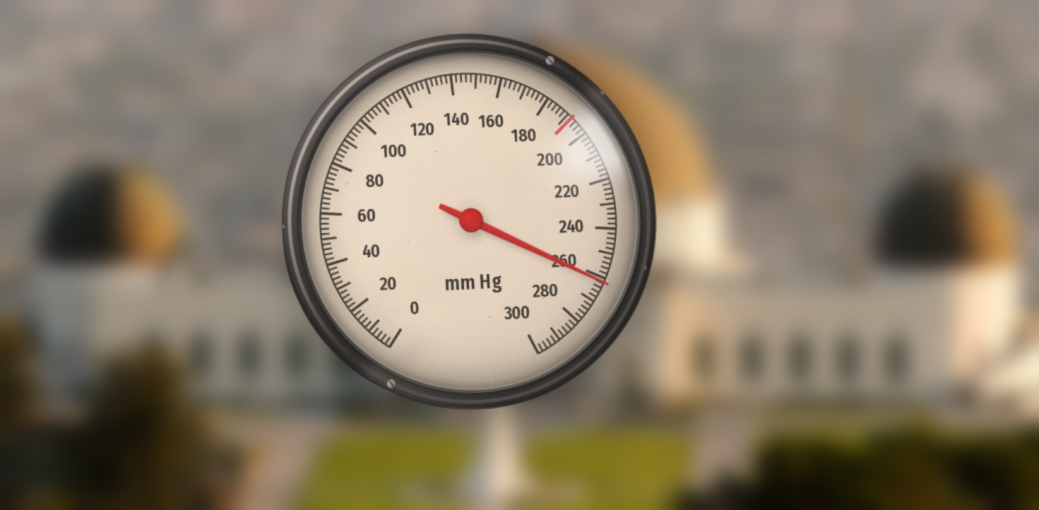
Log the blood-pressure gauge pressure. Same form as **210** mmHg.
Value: **262** mmHg
